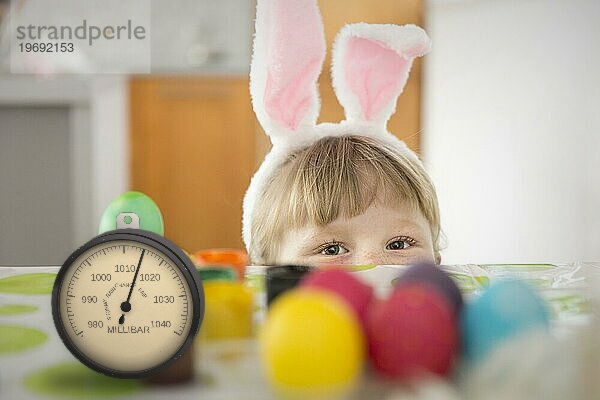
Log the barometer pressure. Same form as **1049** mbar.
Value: **1015** mbar
